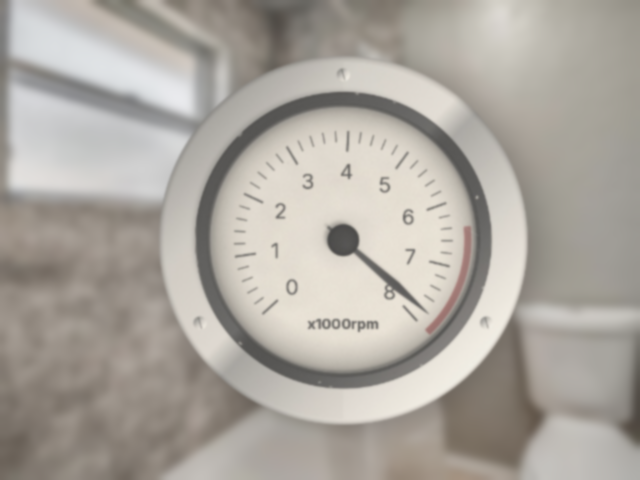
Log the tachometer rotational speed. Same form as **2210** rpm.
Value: **7800** rpm
